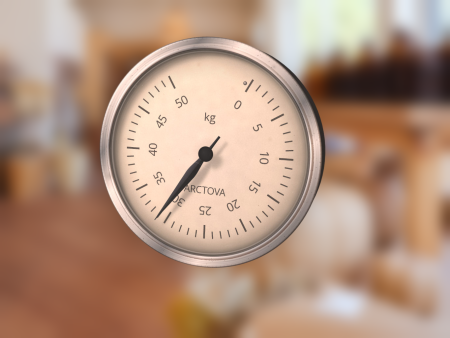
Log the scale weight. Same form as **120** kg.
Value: **31** kg
